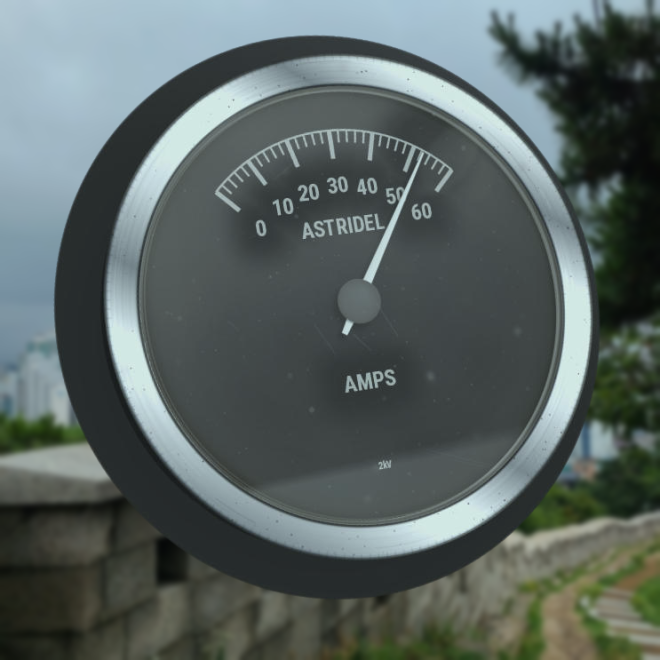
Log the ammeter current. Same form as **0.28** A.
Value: **52** A
